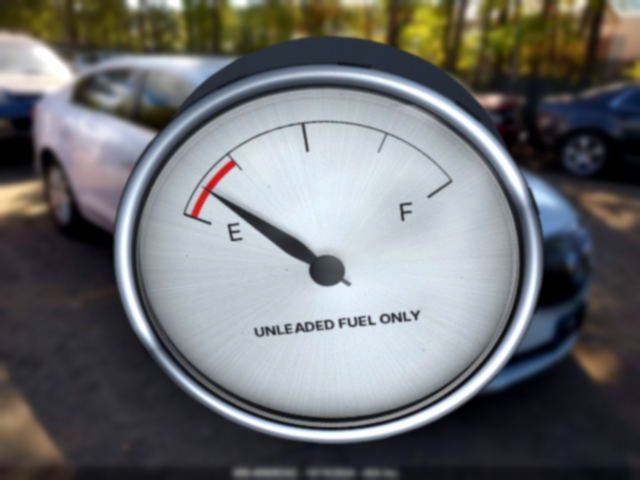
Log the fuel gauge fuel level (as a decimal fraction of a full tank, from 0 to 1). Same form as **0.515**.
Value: **0.125**
